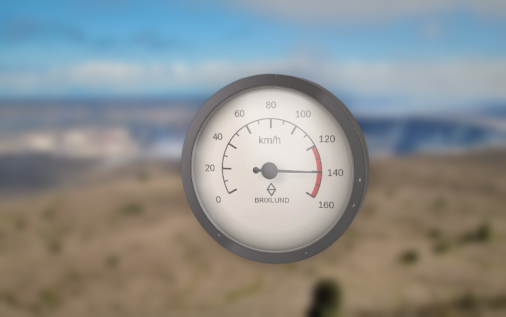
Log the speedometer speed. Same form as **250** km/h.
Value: **140** km/h
